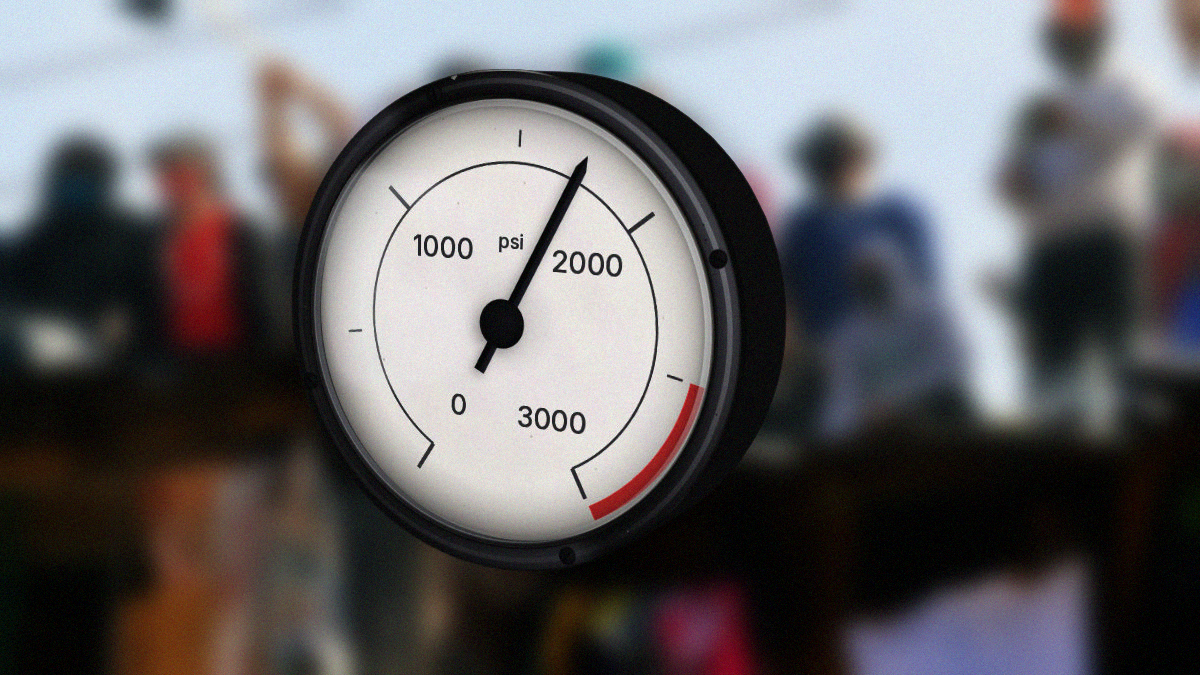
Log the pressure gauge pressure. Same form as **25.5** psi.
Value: **1750** psi
